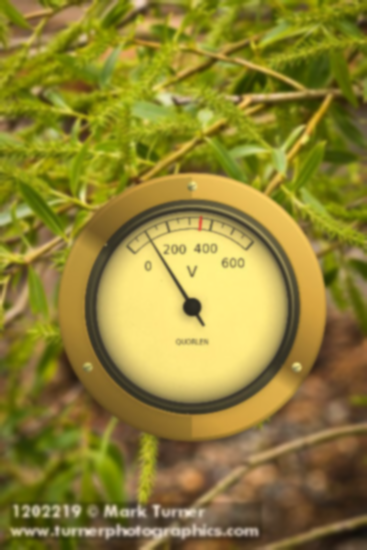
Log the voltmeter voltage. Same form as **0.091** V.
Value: **100** V
